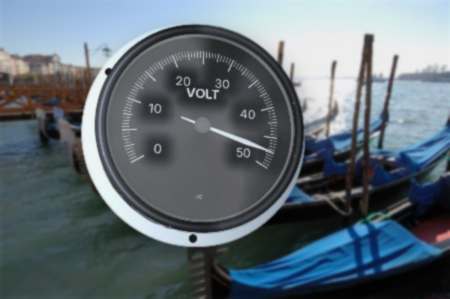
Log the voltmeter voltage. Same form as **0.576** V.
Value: **47.5** V
